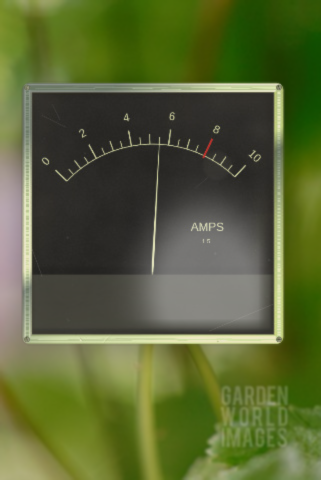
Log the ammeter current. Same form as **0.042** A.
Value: **5.5** A
